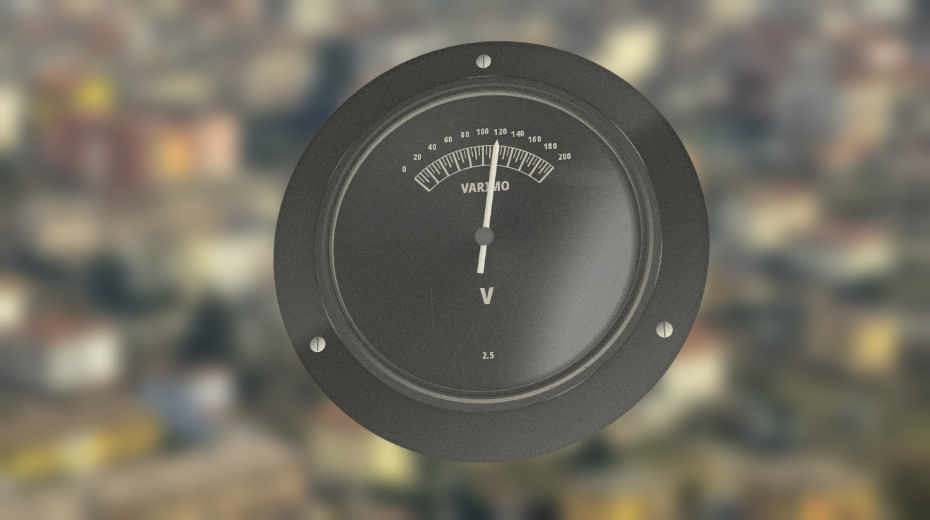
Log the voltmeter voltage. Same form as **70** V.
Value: **120** V
